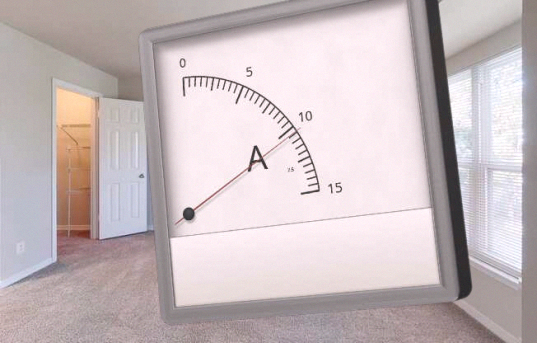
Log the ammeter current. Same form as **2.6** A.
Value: **10.5** A
